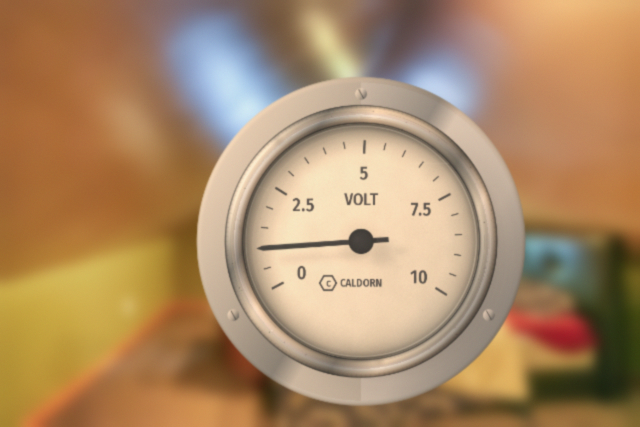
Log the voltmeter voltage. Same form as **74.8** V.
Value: **1** V
